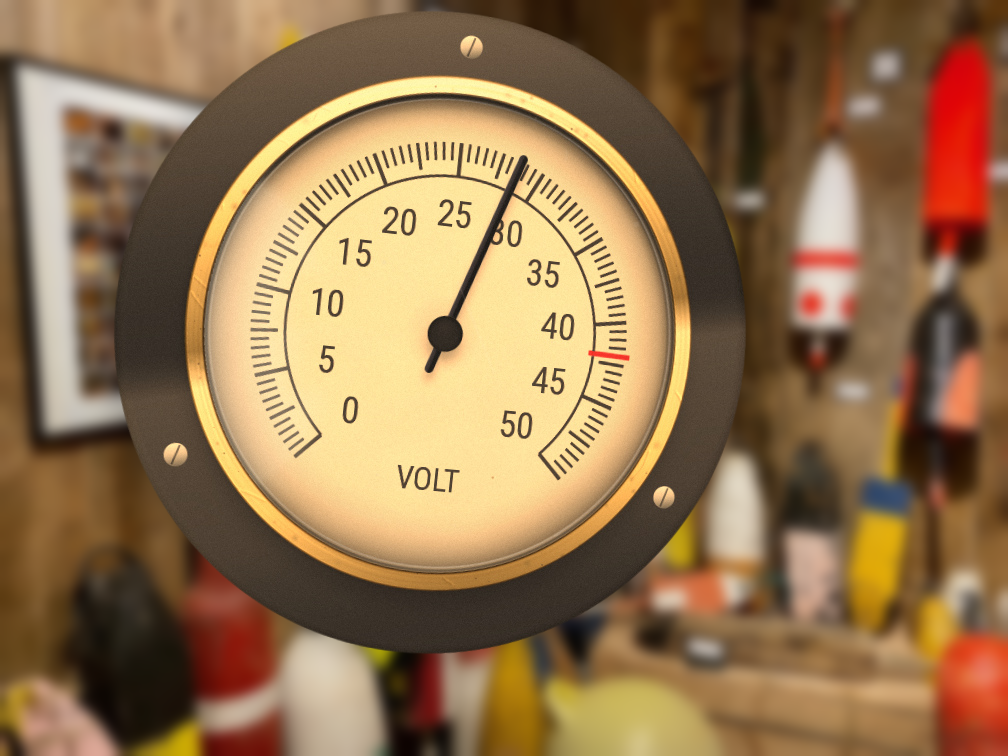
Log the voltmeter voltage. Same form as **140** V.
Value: **28.5** V
